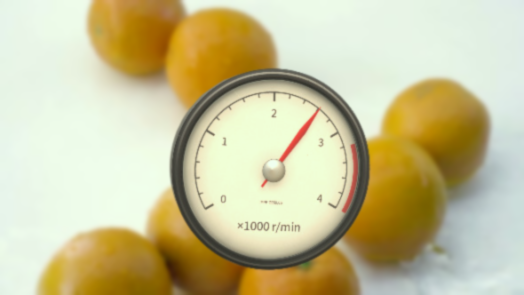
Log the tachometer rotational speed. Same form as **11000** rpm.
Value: **2600** rpm
